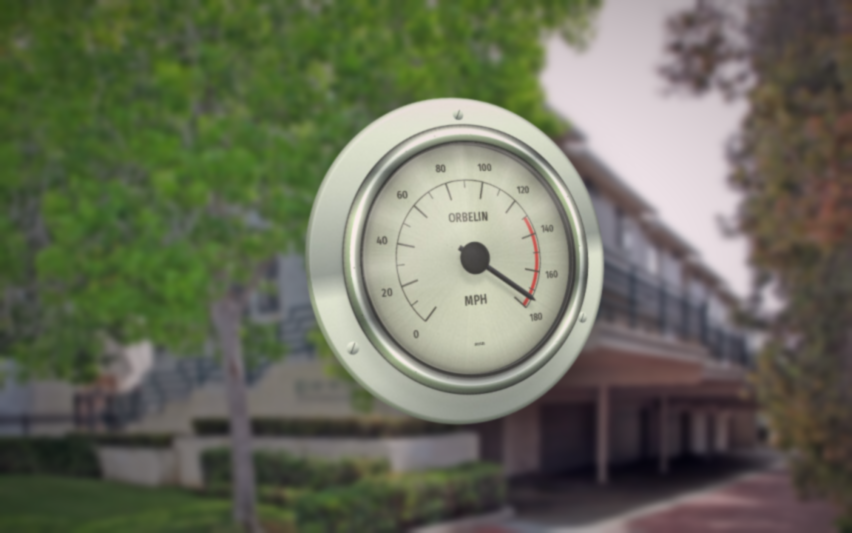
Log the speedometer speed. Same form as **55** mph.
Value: **175** mph
